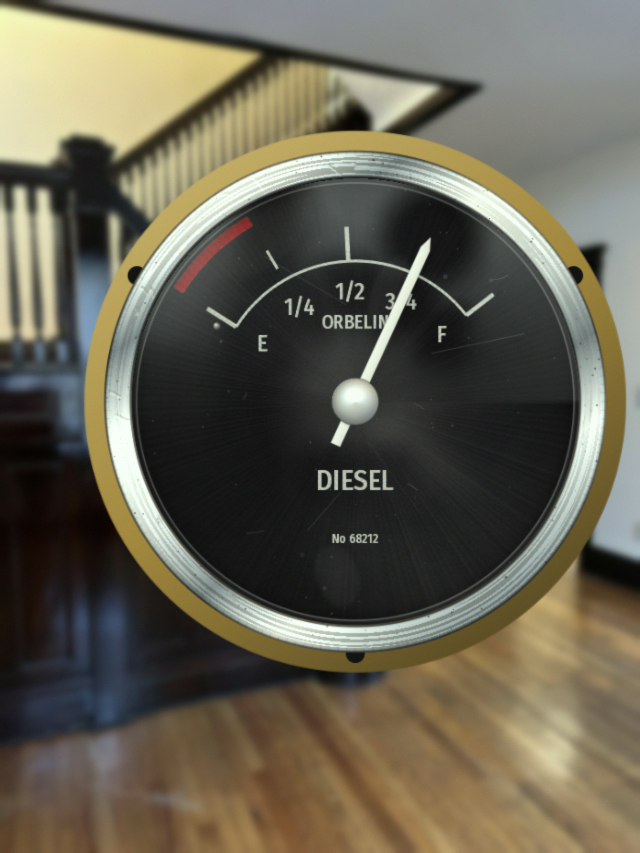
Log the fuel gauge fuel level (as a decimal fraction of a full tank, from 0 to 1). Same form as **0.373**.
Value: **0.75**
